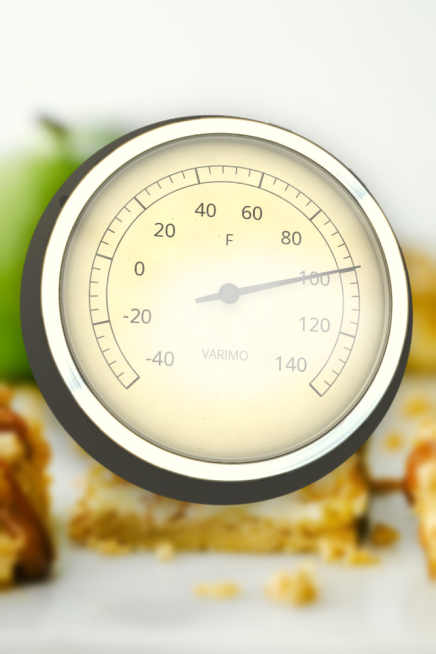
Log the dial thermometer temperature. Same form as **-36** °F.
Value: **100** °F
